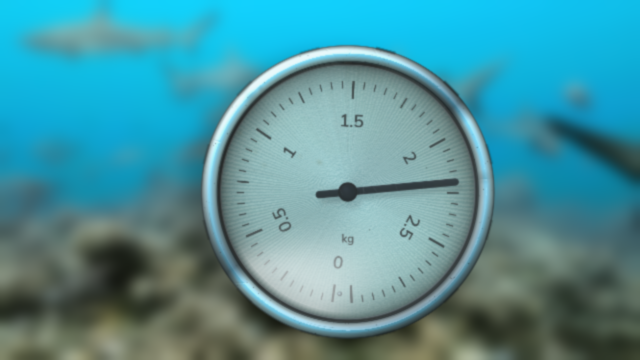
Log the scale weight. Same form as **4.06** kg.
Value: **2.2** kg
